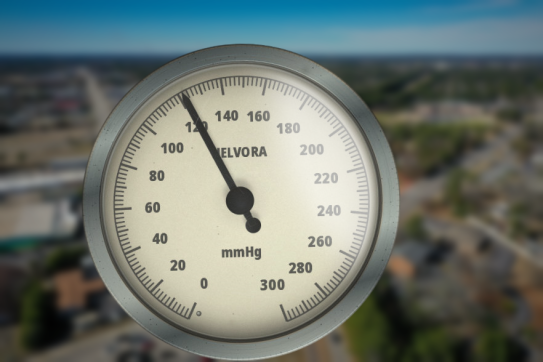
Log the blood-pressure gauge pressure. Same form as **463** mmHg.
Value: **122** mmHg
